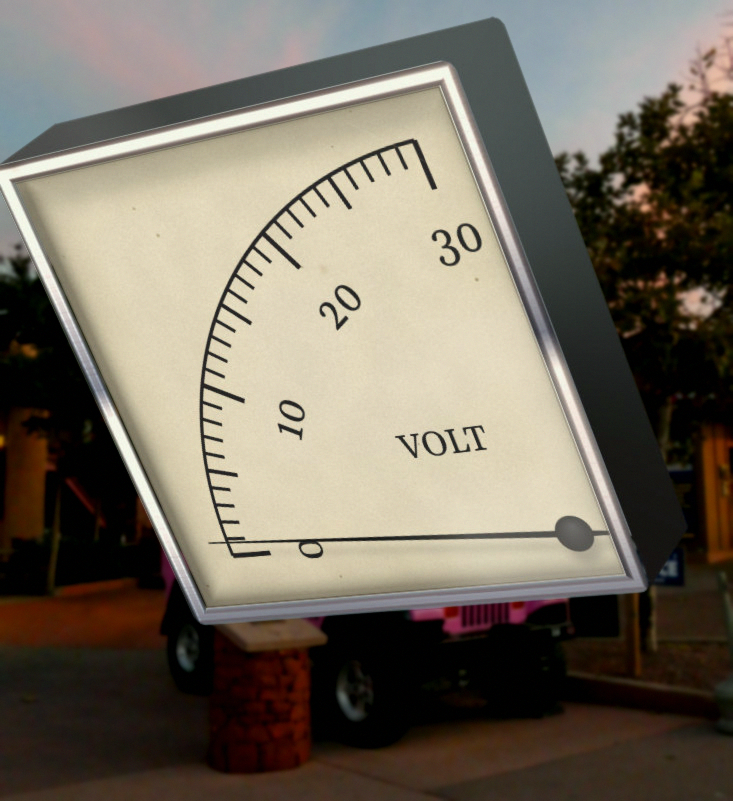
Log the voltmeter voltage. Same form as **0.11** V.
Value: **1** V
